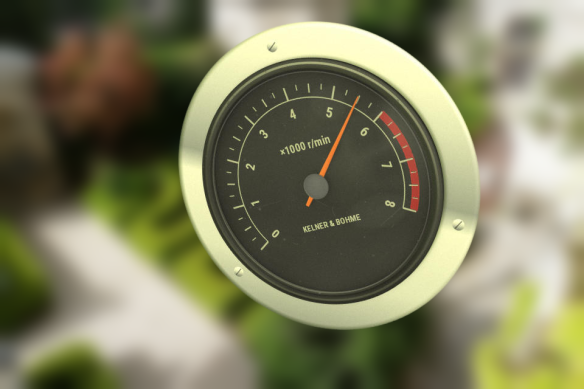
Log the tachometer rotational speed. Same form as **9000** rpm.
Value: **5500** rpm
